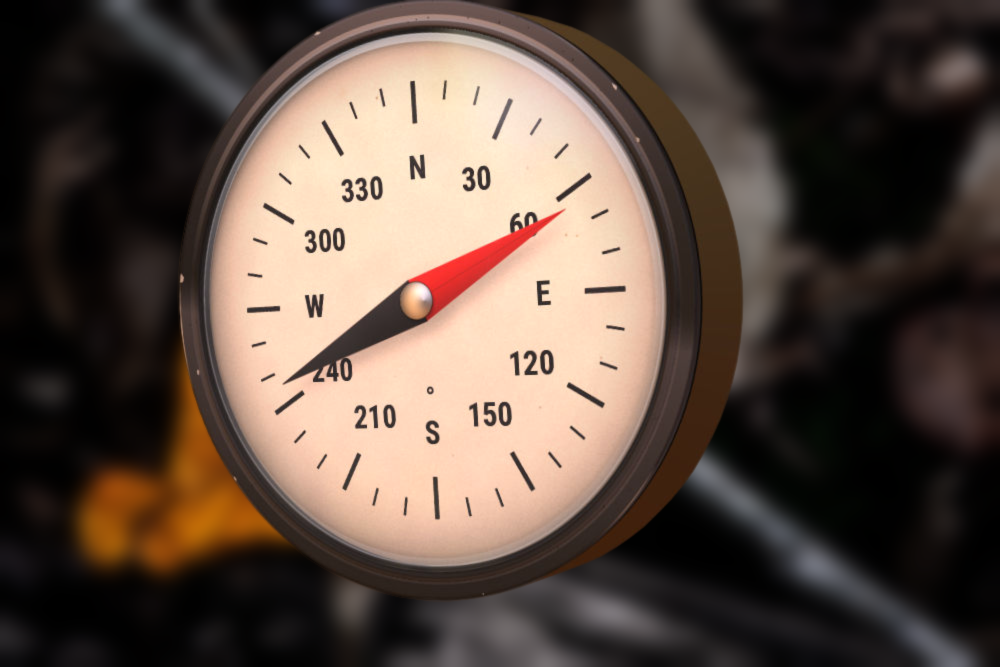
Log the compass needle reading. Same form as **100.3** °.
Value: **65** °
